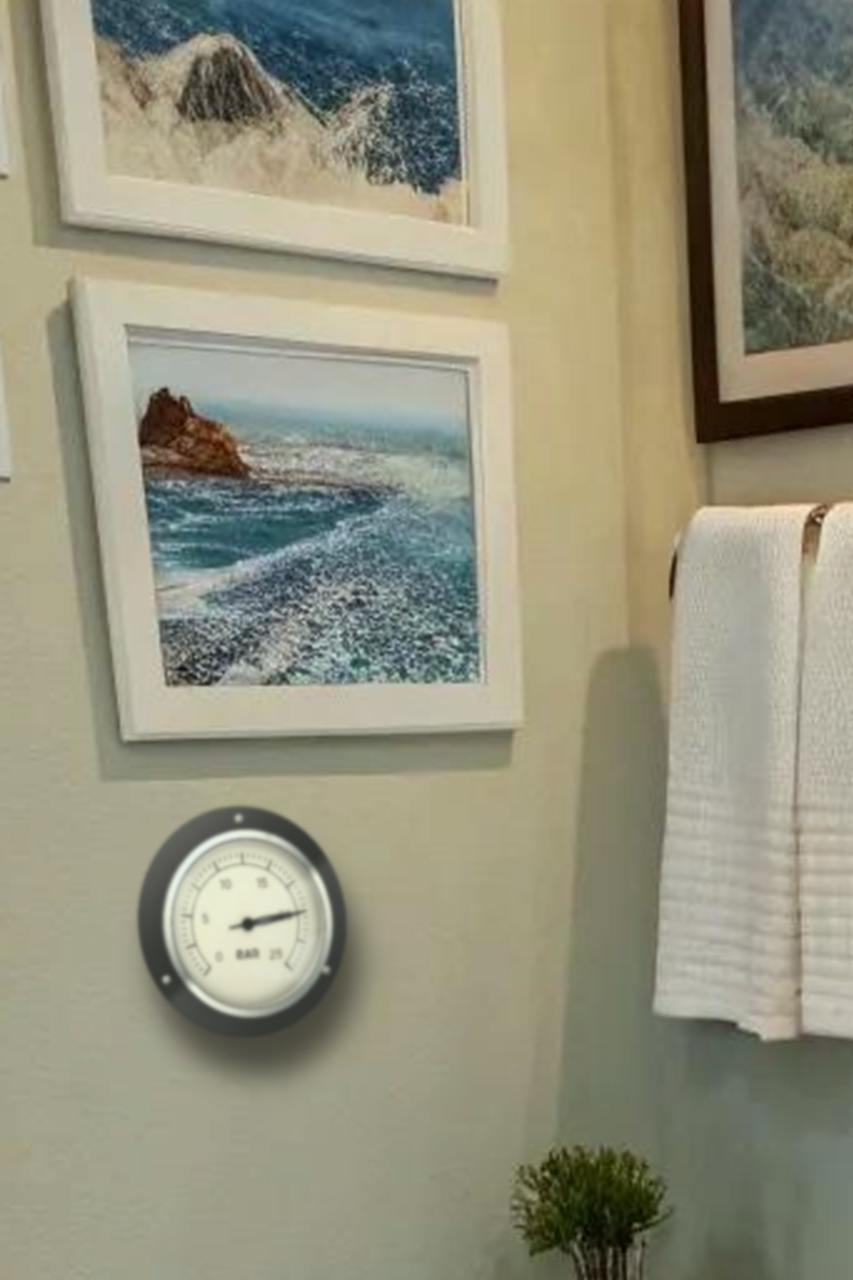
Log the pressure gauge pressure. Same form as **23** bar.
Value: **20** bar
